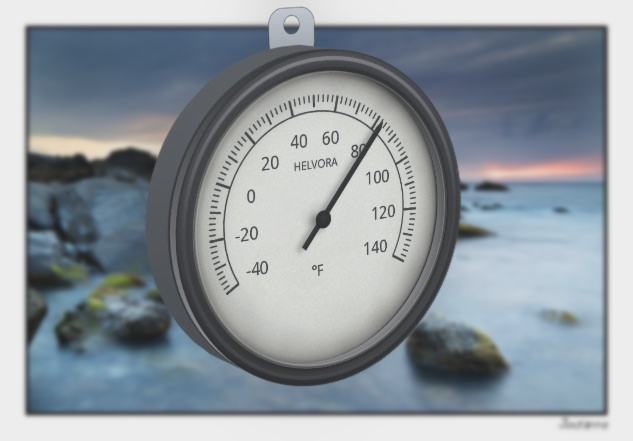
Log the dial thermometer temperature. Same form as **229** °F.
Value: **80** °F
